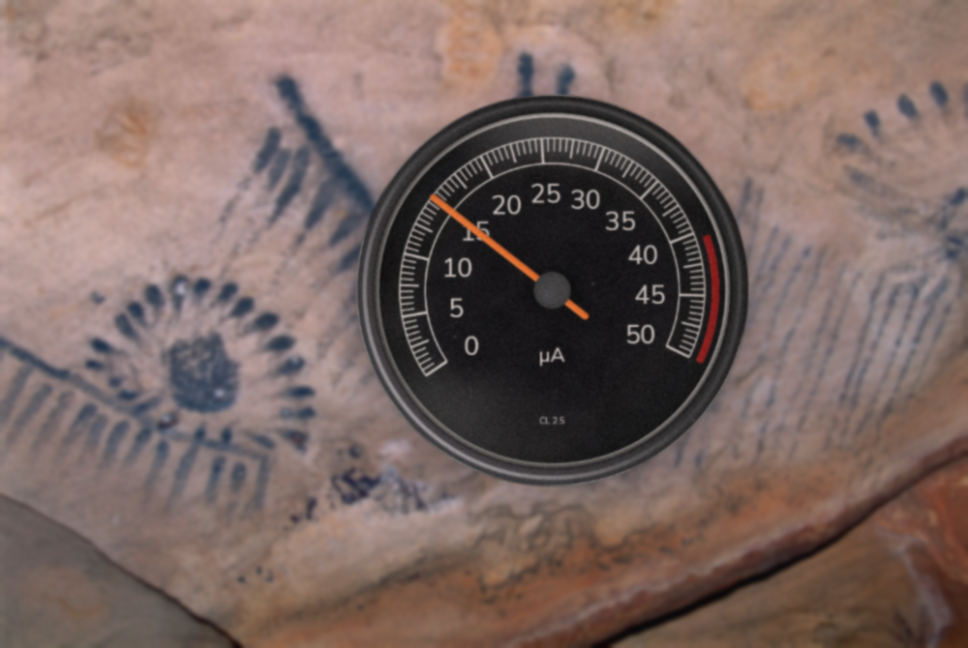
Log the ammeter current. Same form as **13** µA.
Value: **15** µA
